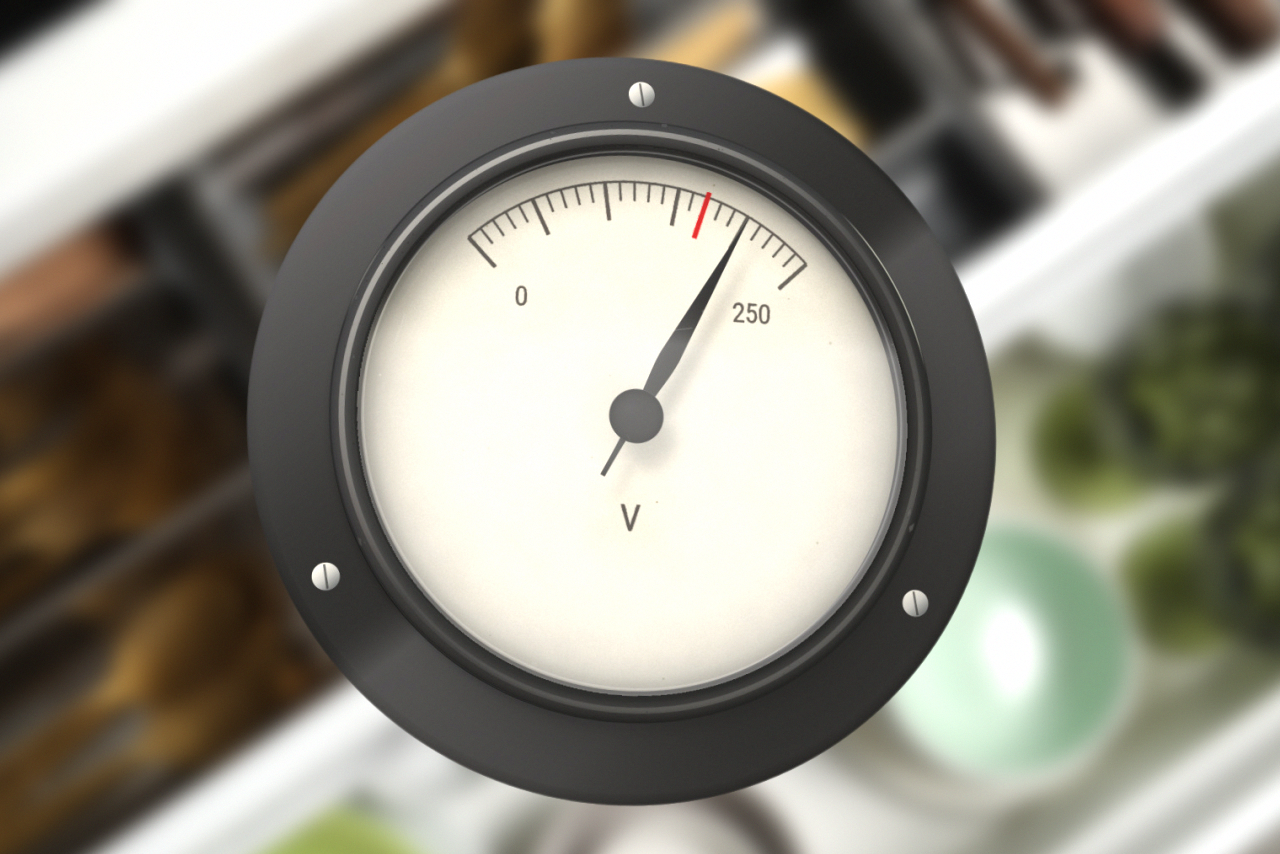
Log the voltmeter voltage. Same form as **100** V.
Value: **200** V
